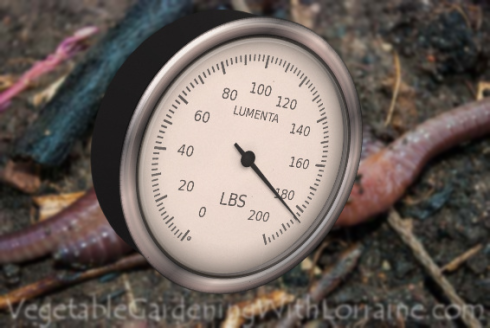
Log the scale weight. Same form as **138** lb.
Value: **184** lb
